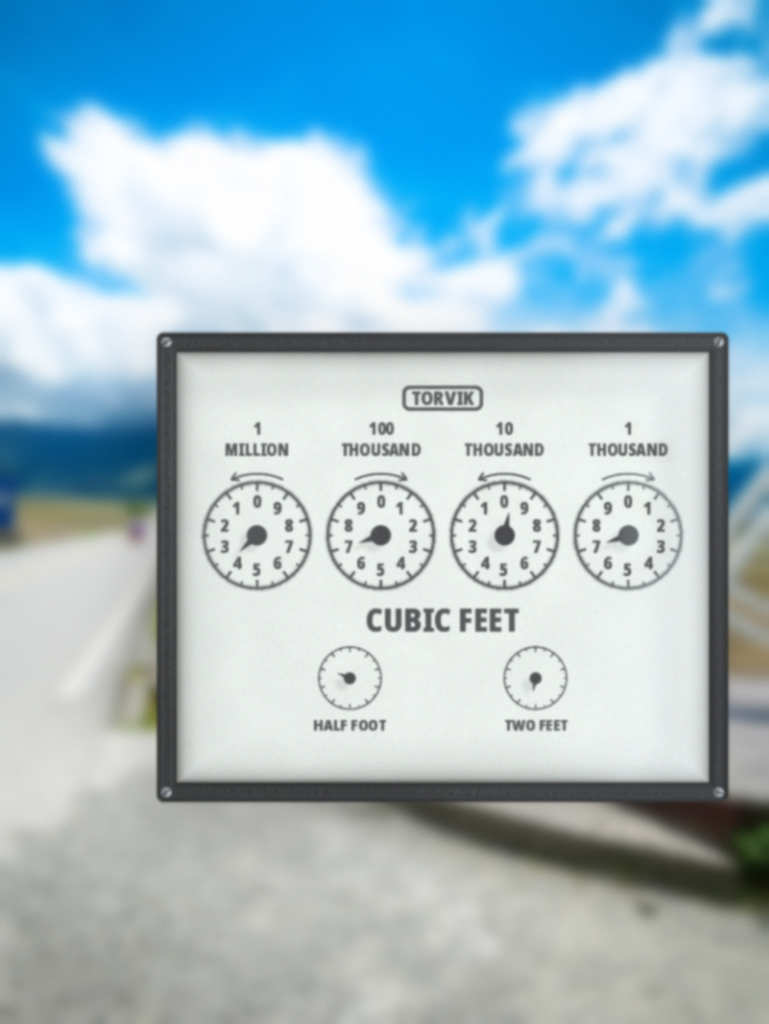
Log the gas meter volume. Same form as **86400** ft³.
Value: **369700** ft³
